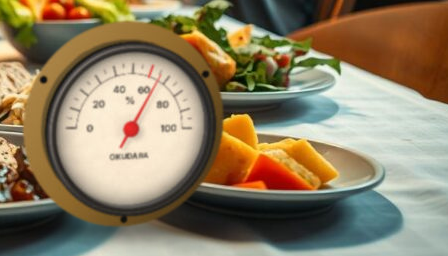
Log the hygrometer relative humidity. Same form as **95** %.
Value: **65** %
